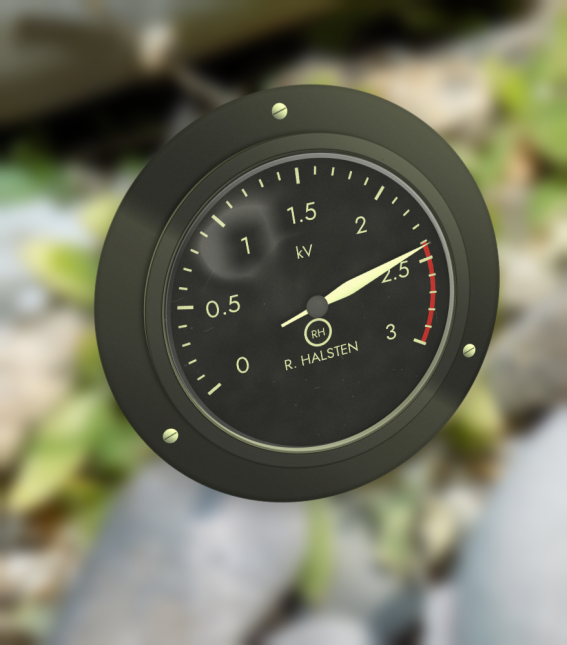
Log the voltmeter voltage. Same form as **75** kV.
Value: **2.4** kV
